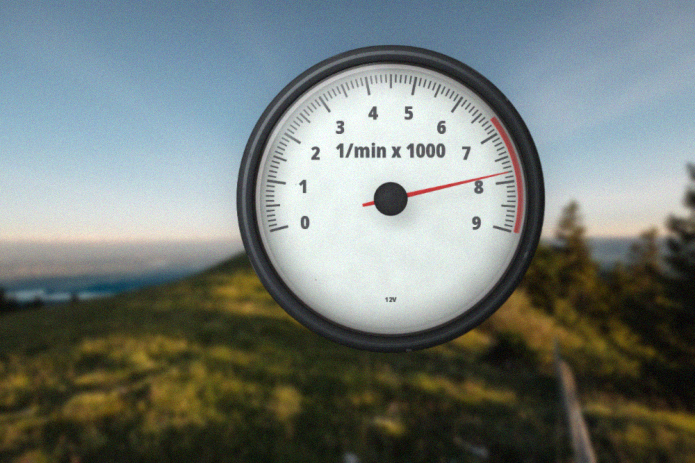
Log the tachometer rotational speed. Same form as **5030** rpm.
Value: **7800** rpm
